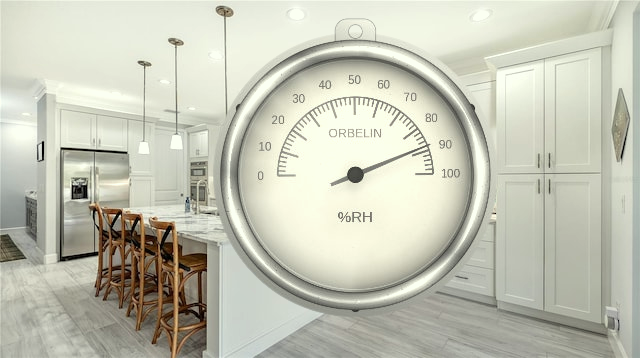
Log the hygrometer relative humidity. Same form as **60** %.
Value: **88** %
